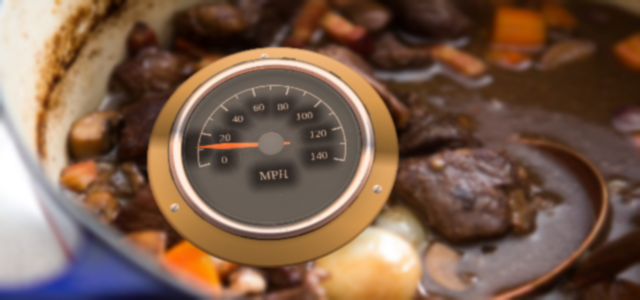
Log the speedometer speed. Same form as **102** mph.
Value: **10** mph
